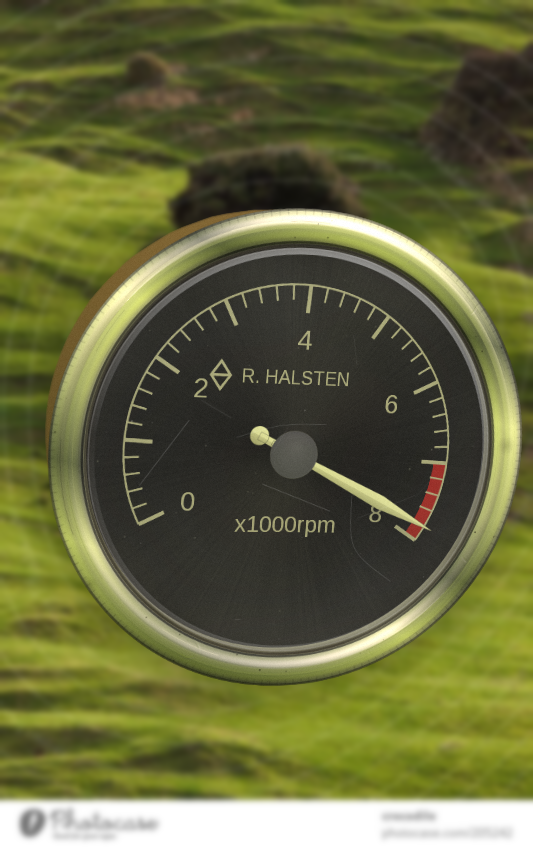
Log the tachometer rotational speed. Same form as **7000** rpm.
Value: **7800** rpm
